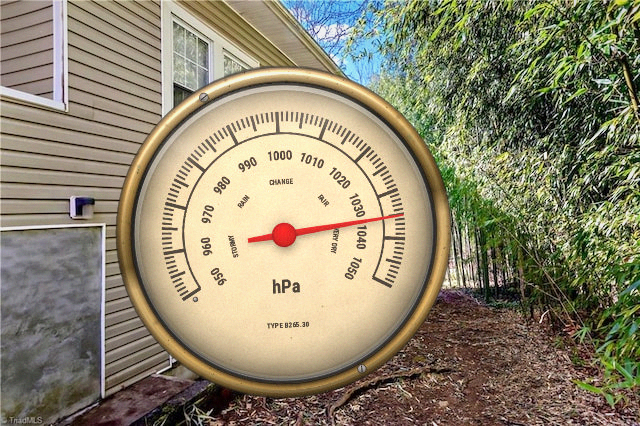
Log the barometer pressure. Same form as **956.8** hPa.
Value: **1035** hPa
